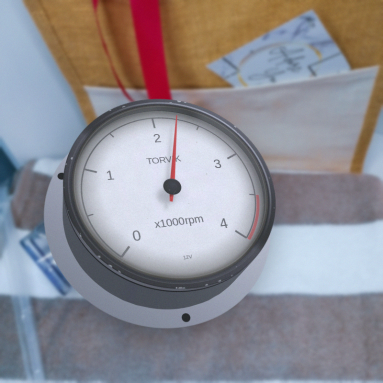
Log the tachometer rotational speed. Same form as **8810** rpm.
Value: **2250** rpm
